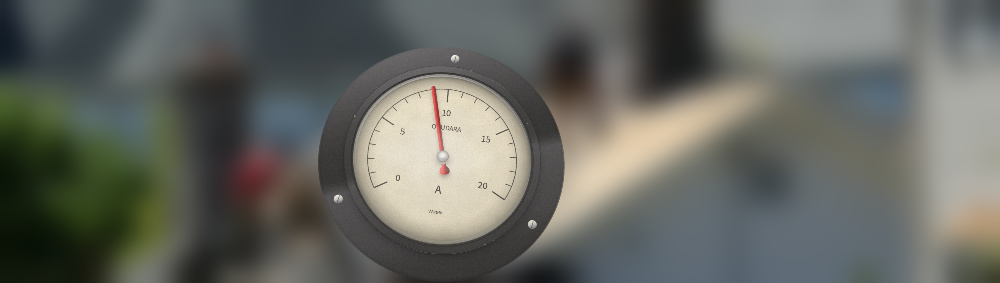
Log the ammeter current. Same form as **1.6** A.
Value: **9** A
